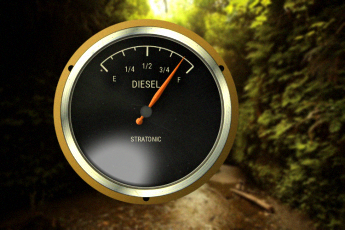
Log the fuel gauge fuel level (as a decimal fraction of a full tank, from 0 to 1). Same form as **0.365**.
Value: **0.875**
